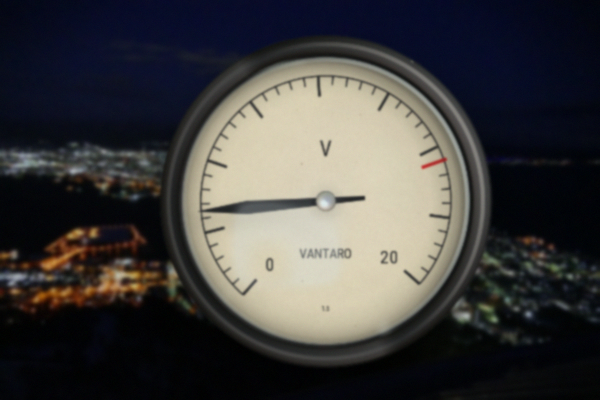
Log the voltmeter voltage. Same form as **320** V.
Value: **3.25** V
